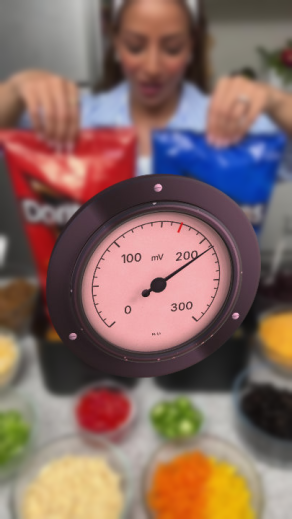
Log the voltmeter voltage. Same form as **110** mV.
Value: **210** mV
